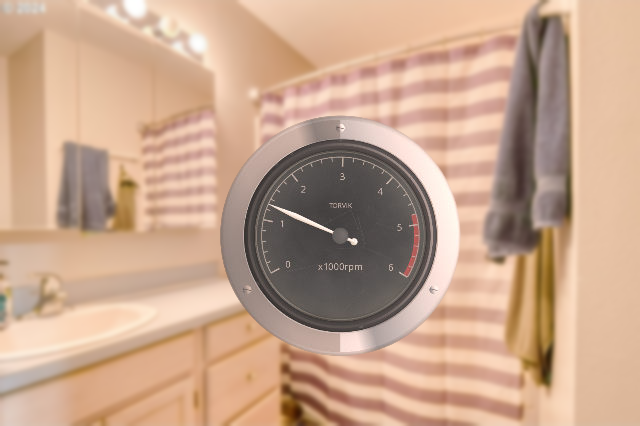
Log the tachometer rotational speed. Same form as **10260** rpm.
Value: **1300** rpm
